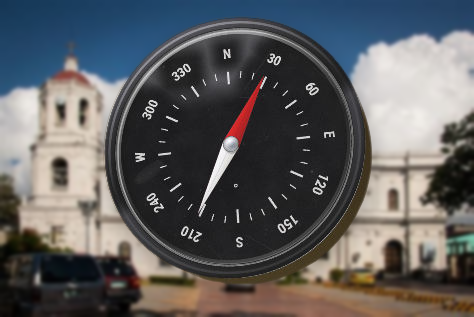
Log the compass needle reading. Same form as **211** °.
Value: **30** °
